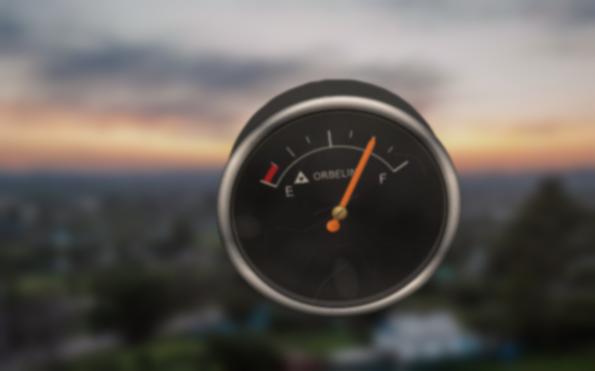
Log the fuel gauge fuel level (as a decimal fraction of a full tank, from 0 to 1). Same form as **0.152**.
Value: **0.75**
